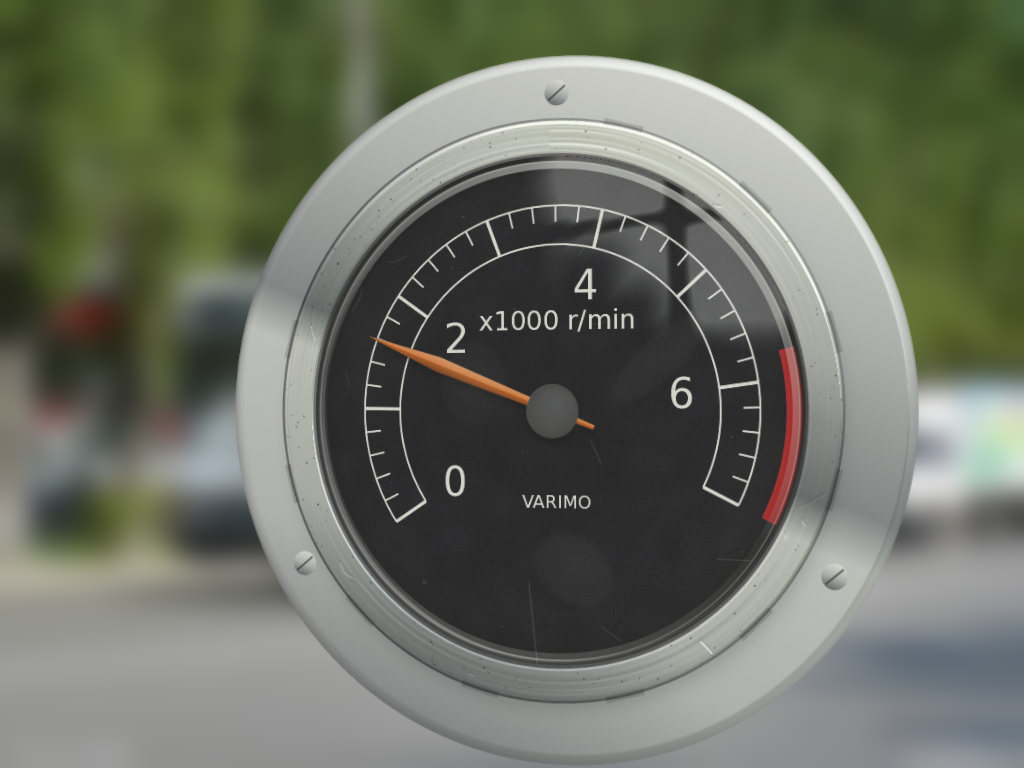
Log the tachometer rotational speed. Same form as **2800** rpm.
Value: **1600** rpm
